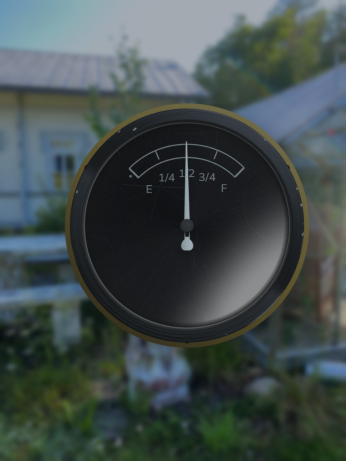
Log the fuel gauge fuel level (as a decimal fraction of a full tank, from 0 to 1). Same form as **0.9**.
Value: **0.5**
